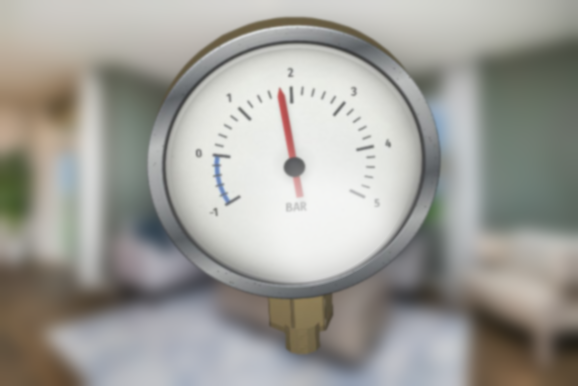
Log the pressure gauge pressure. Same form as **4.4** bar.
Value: **1.8** bar
